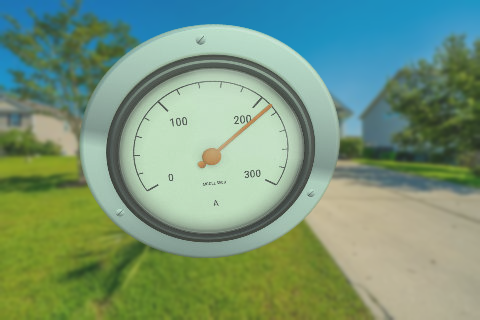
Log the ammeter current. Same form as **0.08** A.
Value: **210** A
